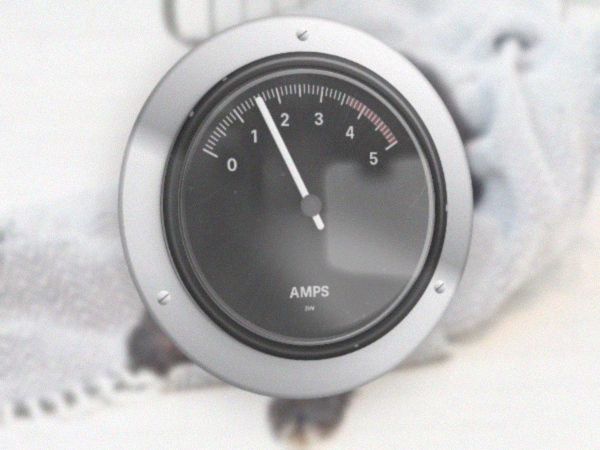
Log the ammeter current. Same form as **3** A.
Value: **1.5** A
